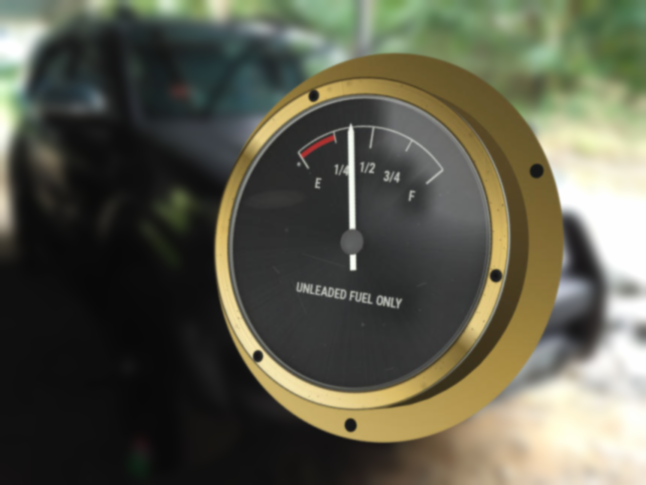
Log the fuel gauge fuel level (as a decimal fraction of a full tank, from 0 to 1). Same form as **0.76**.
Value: **0.375**
